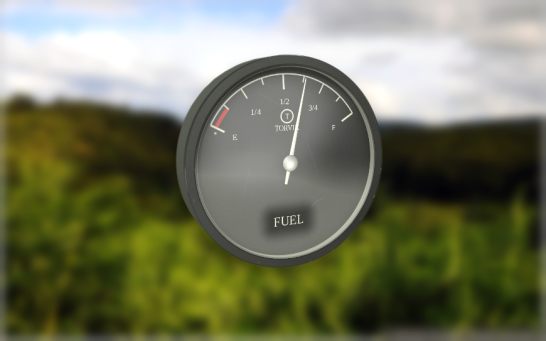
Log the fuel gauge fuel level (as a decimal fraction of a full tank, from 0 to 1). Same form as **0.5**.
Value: **0.625**
